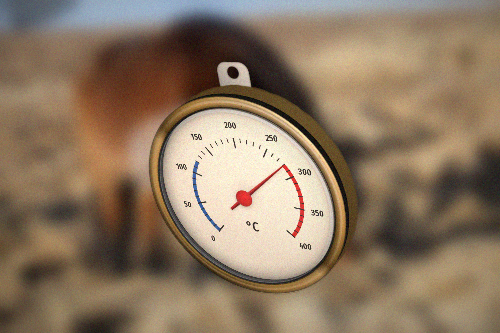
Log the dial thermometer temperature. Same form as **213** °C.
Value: **280** °C
